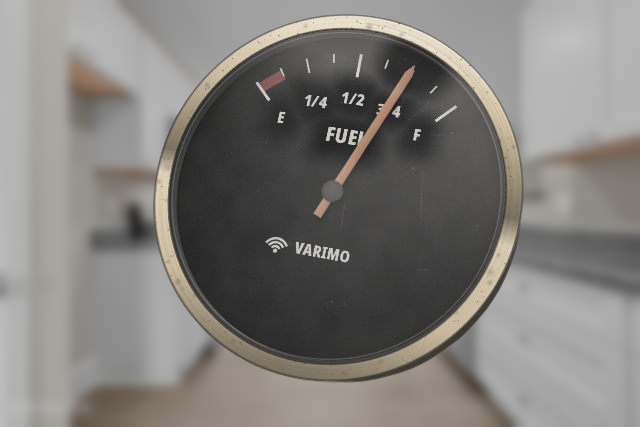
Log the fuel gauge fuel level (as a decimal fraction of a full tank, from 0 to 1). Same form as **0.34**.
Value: **0.75**
